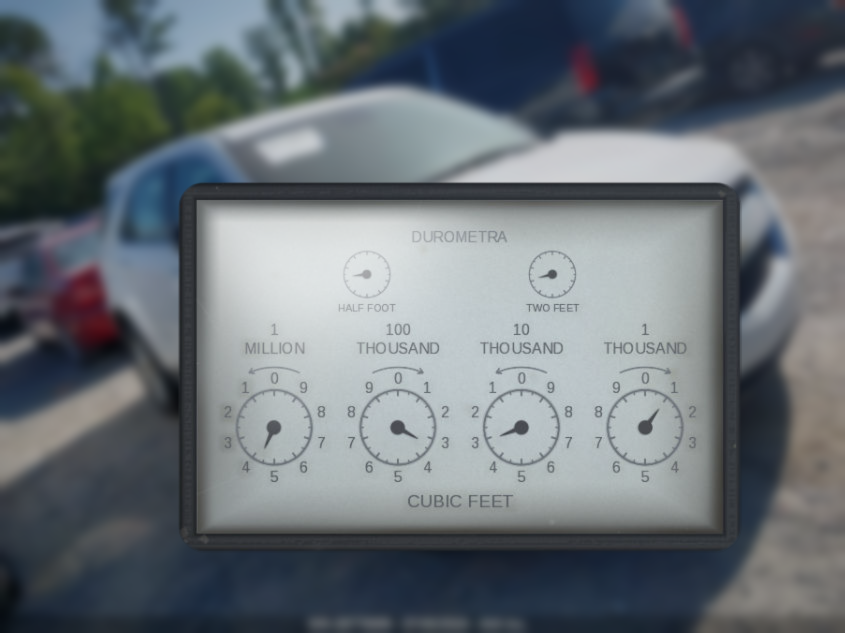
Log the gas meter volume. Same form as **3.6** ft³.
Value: **433100** ft³
